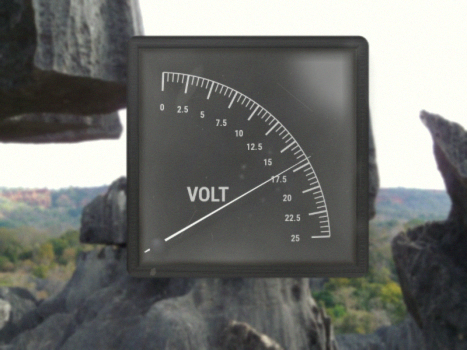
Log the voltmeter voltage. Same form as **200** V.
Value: **17** V
